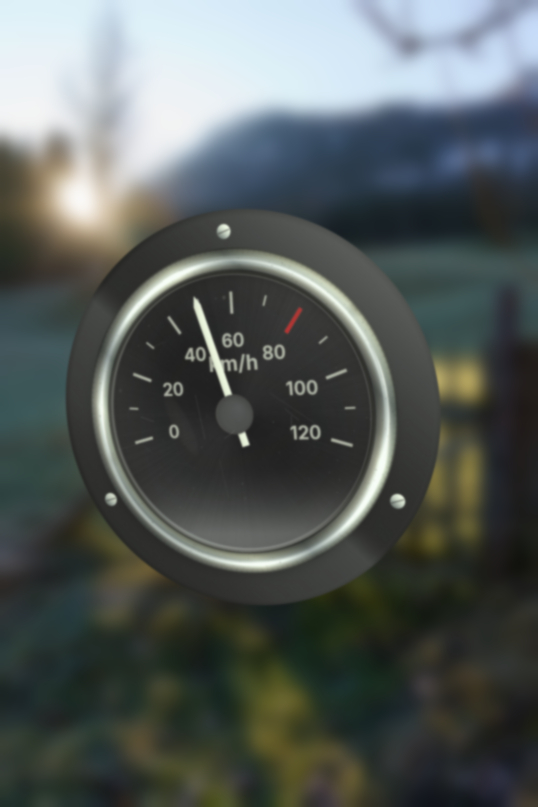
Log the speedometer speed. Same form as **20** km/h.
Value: **50** km/h
